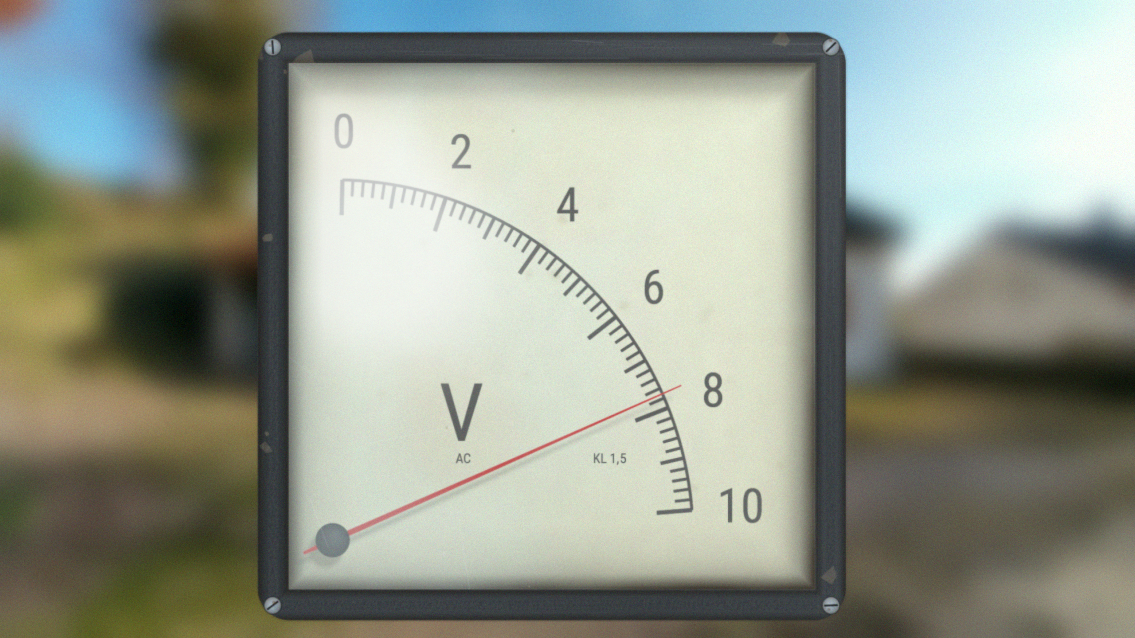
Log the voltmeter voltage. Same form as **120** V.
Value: **7.7** V
